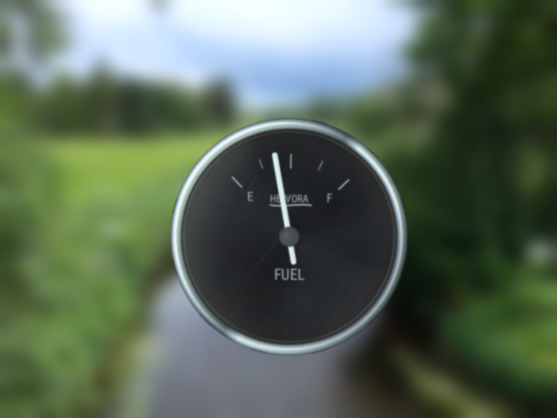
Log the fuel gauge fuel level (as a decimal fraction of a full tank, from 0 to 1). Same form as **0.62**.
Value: **0.375**
